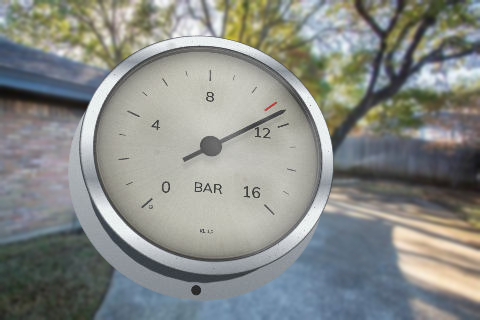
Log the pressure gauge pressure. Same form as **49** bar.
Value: **11.5** bar
